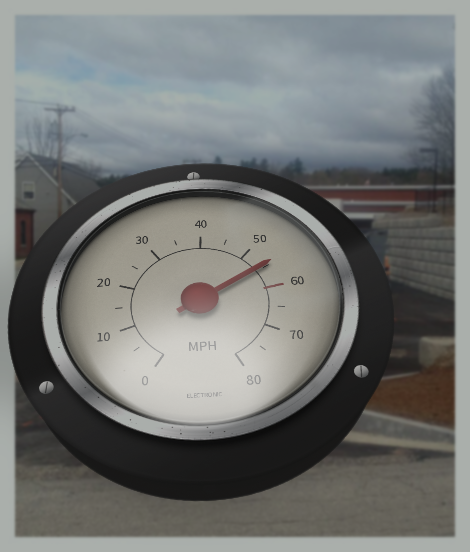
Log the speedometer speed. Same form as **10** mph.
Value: **55** mph
